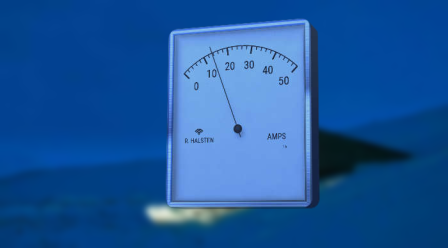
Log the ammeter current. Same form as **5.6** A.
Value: **14** A
